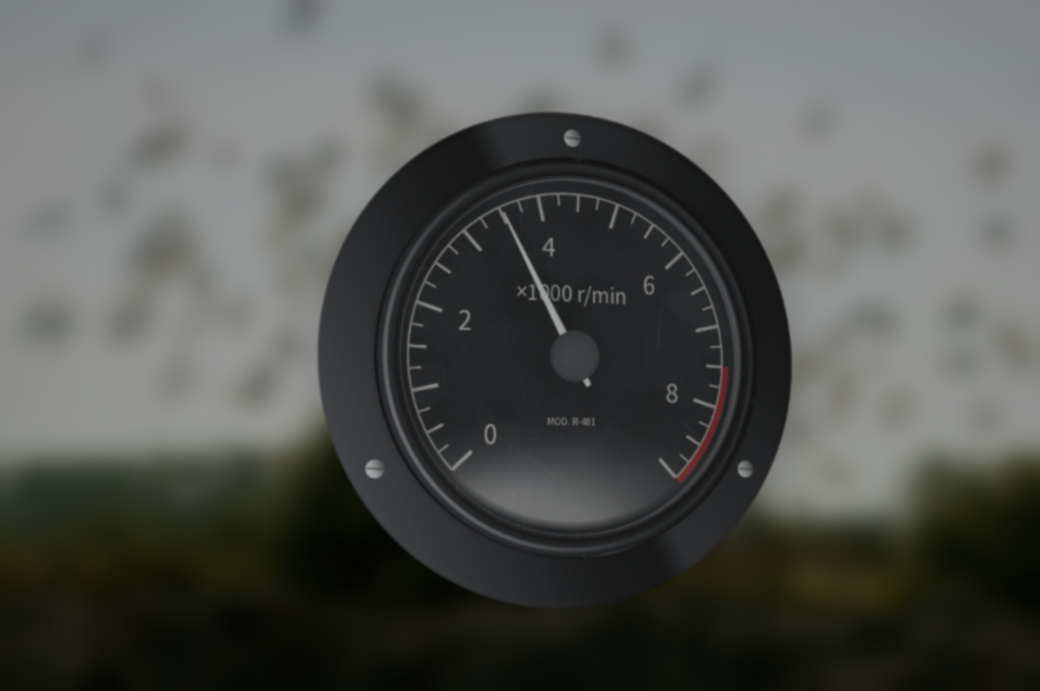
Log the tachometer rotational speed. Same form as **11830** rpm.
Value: **3500** rpm
